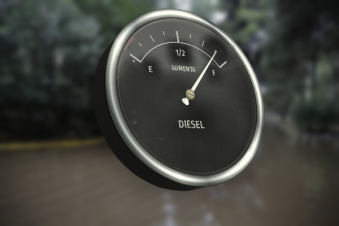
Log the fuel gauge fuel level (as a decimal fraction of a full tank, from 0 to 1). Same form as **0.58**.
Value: **0.875**
